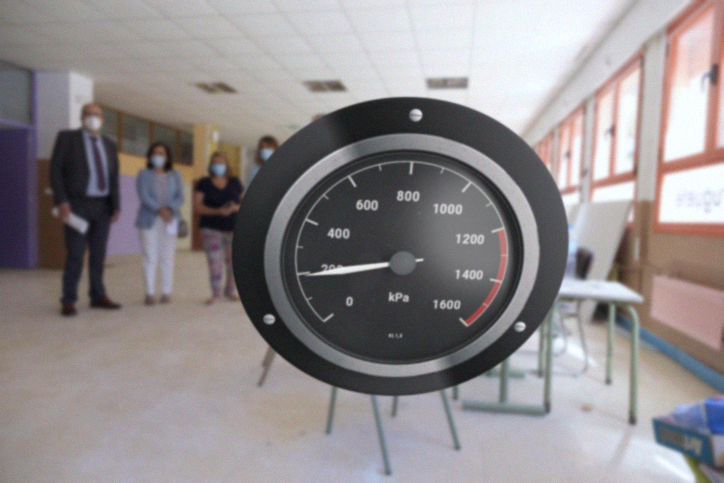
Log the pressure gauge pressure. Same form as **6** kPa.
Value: **200** kPa
